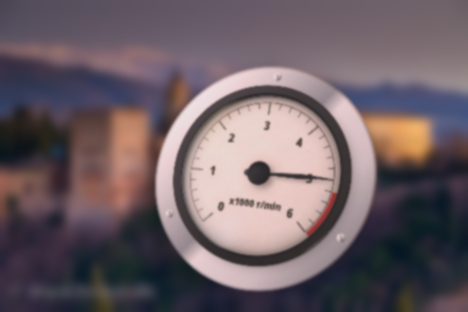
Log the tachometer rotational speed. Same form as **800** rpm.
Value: **5000** rpm
